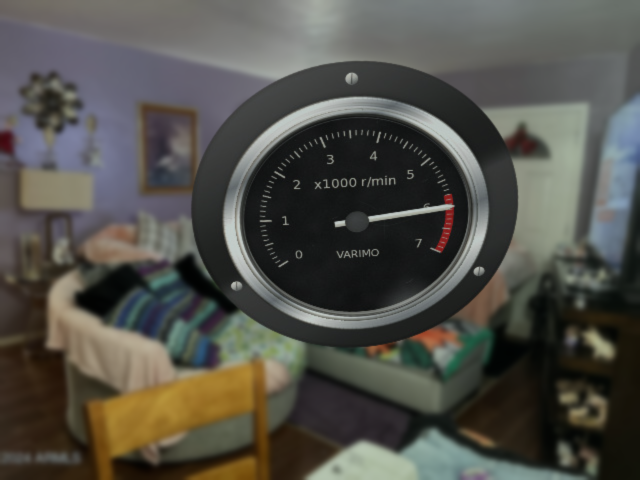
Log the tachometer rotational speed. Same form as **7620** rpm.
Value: **6000** rpm
